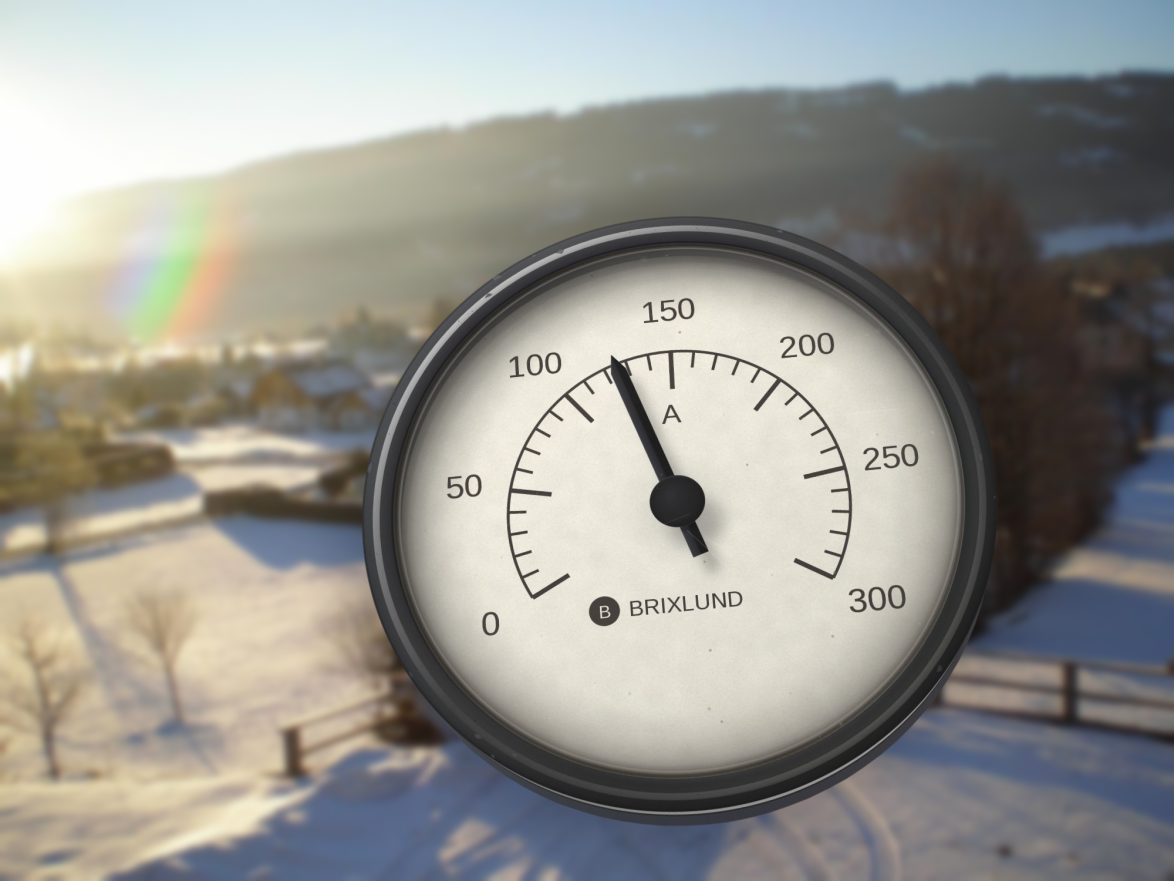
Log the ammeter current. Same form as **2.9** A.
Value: **125** A
